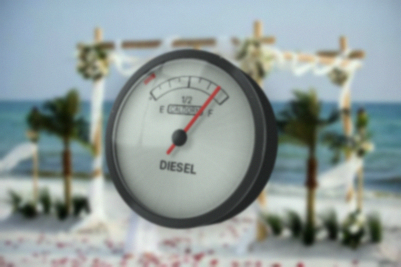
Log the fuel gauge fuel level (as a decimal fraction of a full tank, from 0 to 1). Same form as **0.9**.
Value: **0.875**
